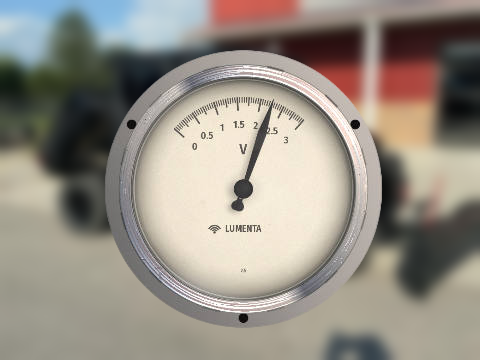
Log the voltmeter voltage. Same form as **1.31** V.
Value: **2.25** V
